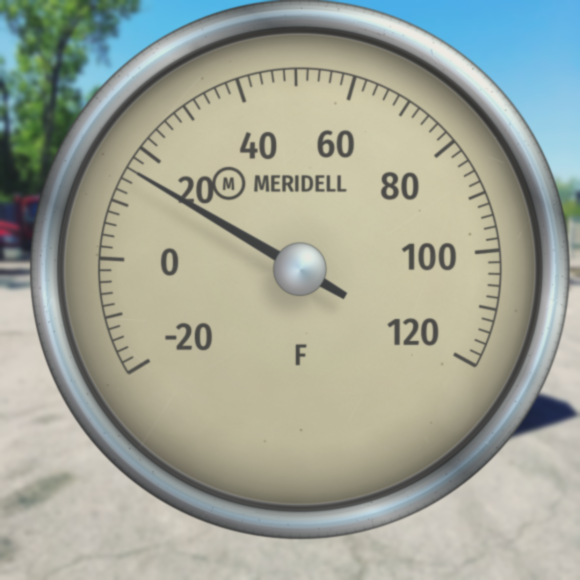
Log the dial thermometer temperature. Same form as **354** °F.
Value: **16** °F
